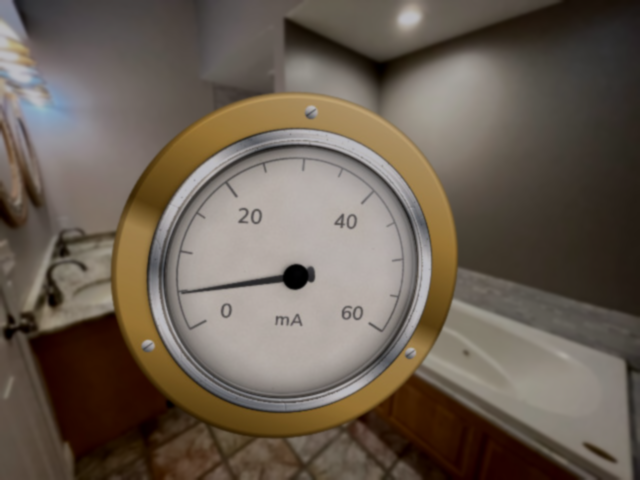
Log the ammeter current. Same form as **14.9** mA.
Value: **5** mA
